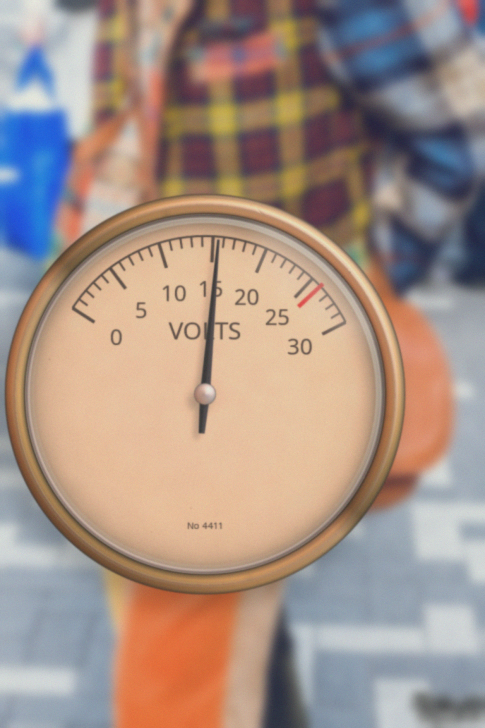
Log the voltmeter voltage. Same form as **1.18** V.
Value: **15.5** V
